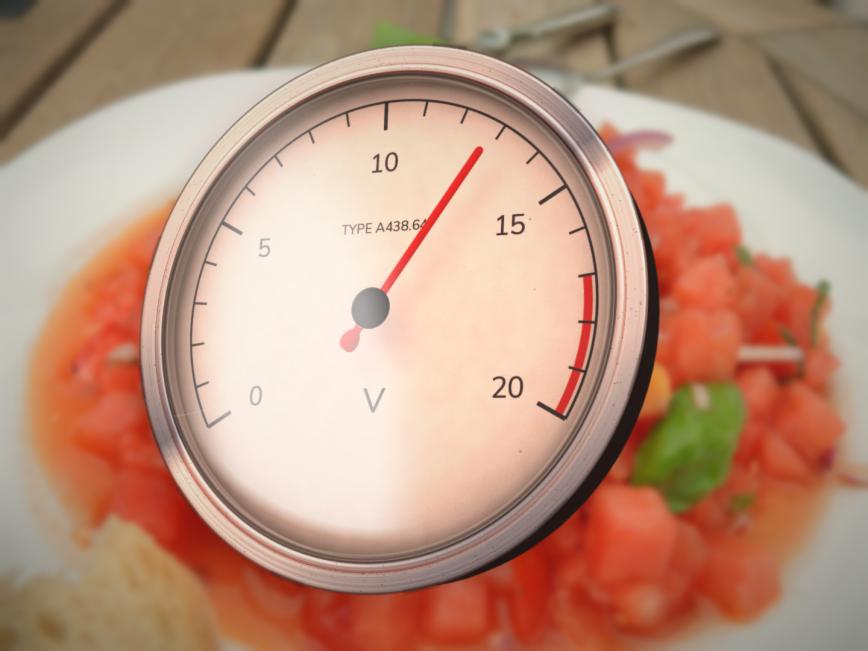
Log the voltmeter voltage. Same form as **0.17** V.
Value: **13** V
